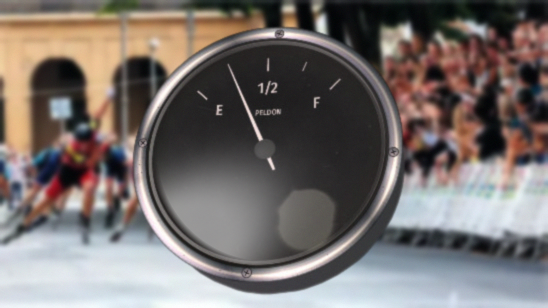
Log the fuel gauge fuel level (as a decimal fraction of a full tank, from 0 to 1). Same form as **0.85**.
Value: **0.25**
